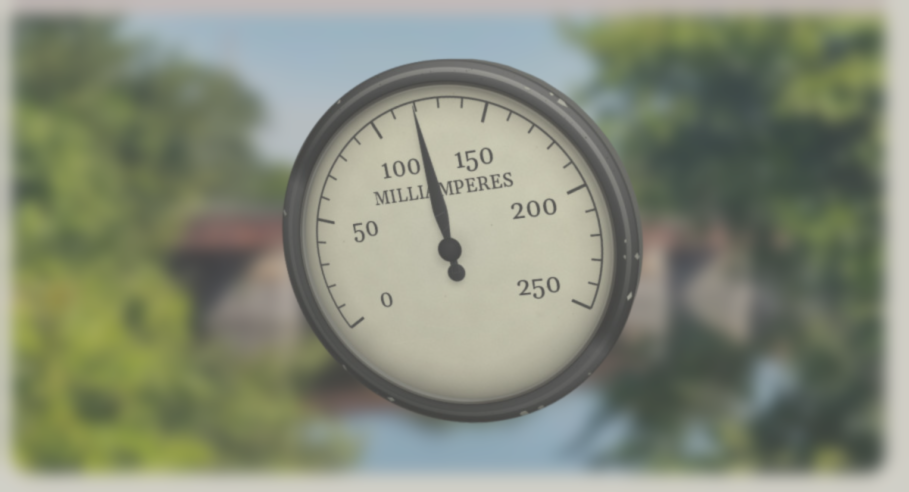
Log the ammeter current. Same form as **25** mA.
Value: **120** mA
